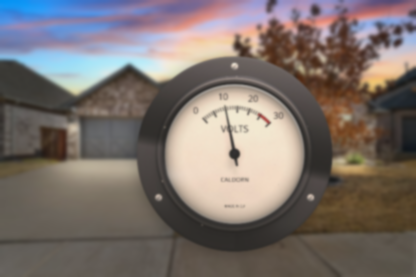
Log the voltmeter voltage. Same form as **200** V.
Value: **10** V
